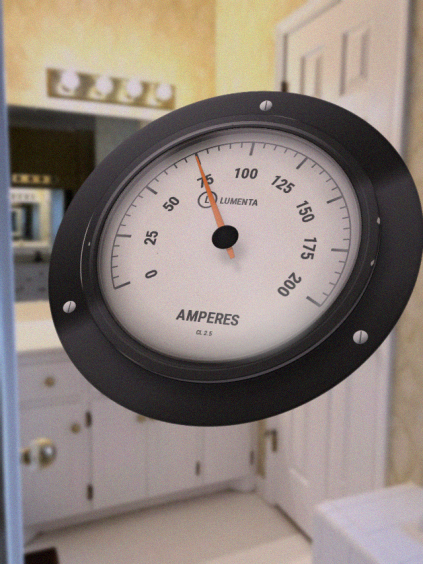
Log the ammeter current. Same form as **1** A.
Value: **75** A
